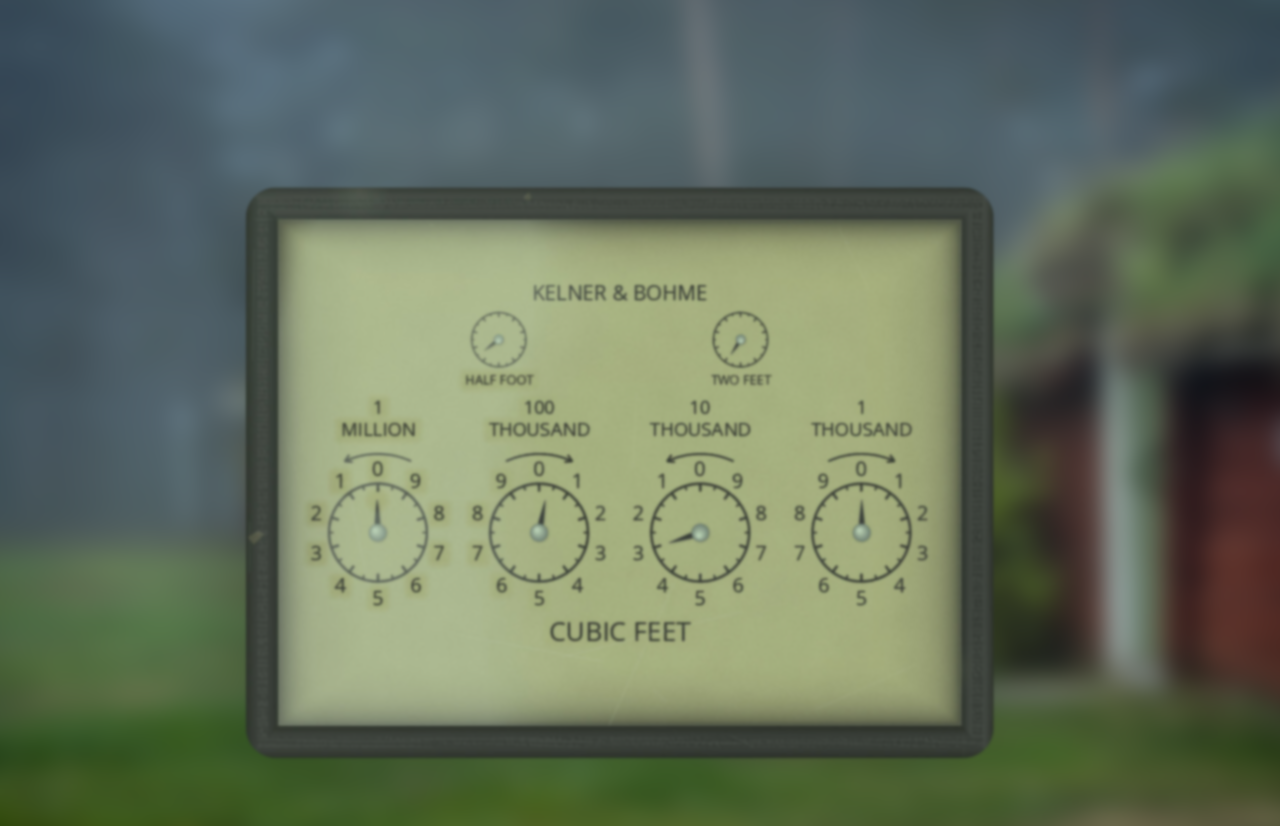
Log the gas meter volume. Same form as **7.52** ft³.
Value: **3000** ft³
